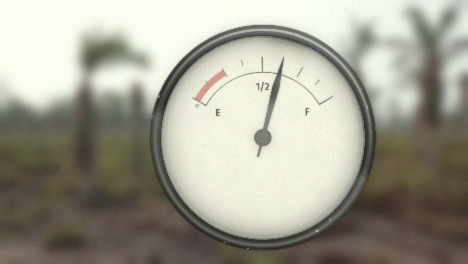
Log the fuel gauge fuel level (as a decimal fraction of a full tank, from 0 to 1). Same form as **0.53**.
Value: **0.625**
